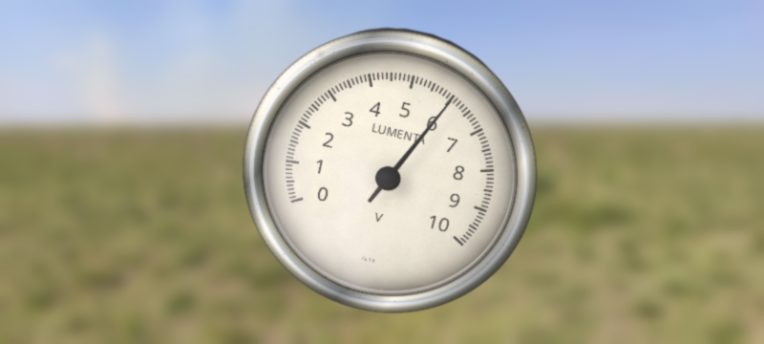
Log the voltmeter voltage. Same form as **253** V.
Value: **6** V
